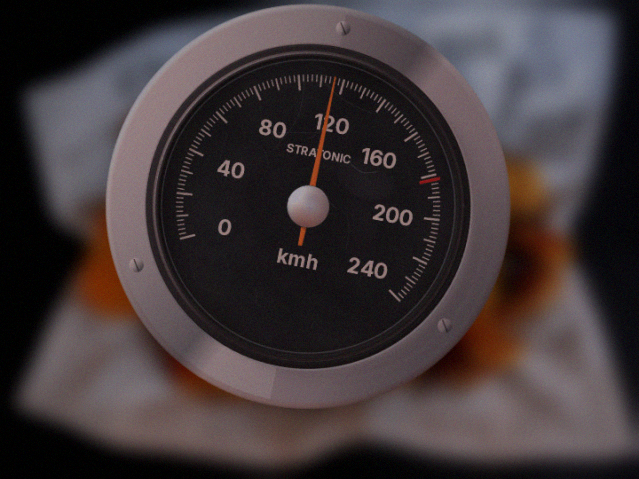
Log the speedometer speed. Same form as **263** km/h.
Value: **116** km/h
